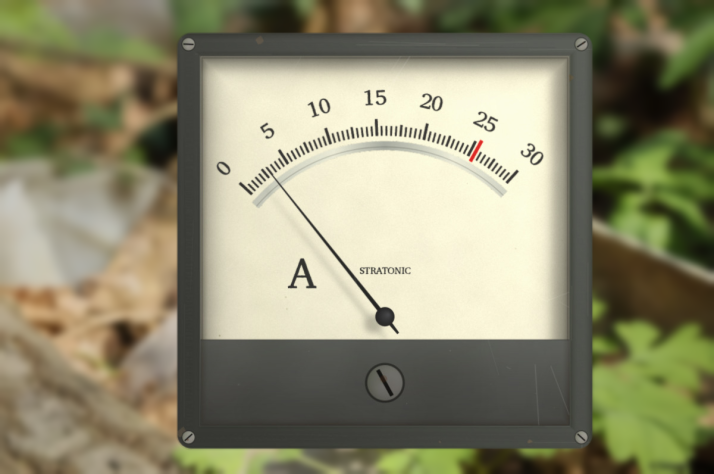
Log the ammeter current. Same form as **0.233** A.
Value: **3** A
